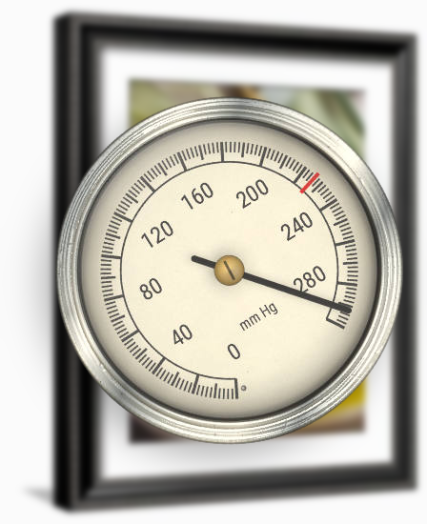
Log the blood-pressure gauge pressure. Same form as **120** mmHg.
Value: **292** mmHg
